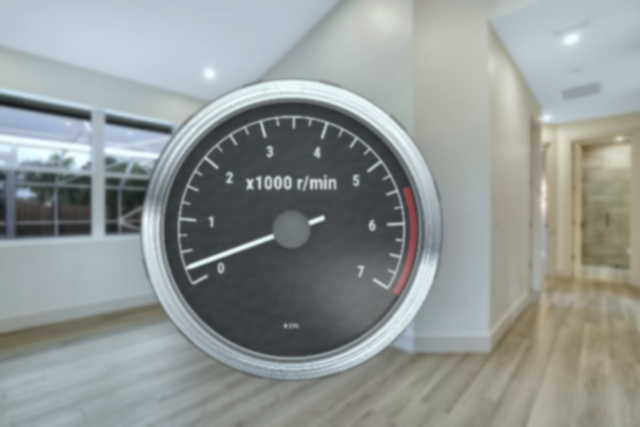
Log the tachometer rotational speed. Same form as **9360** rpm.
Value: **250** rpm
